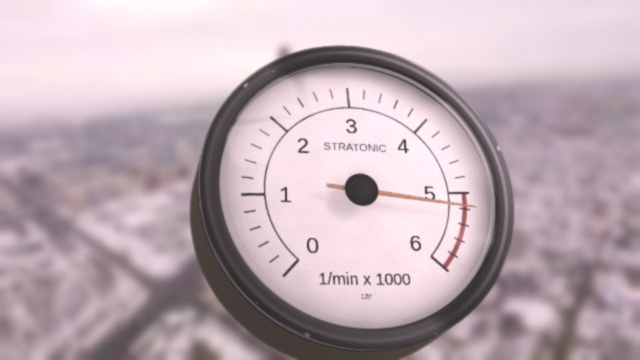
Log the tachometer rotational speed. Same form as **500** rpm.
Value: **5200** rpm
